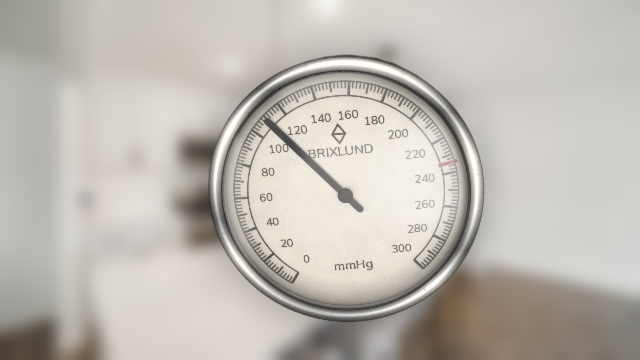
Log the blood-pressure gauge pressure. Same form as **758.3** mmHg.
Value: **110** mmHg
